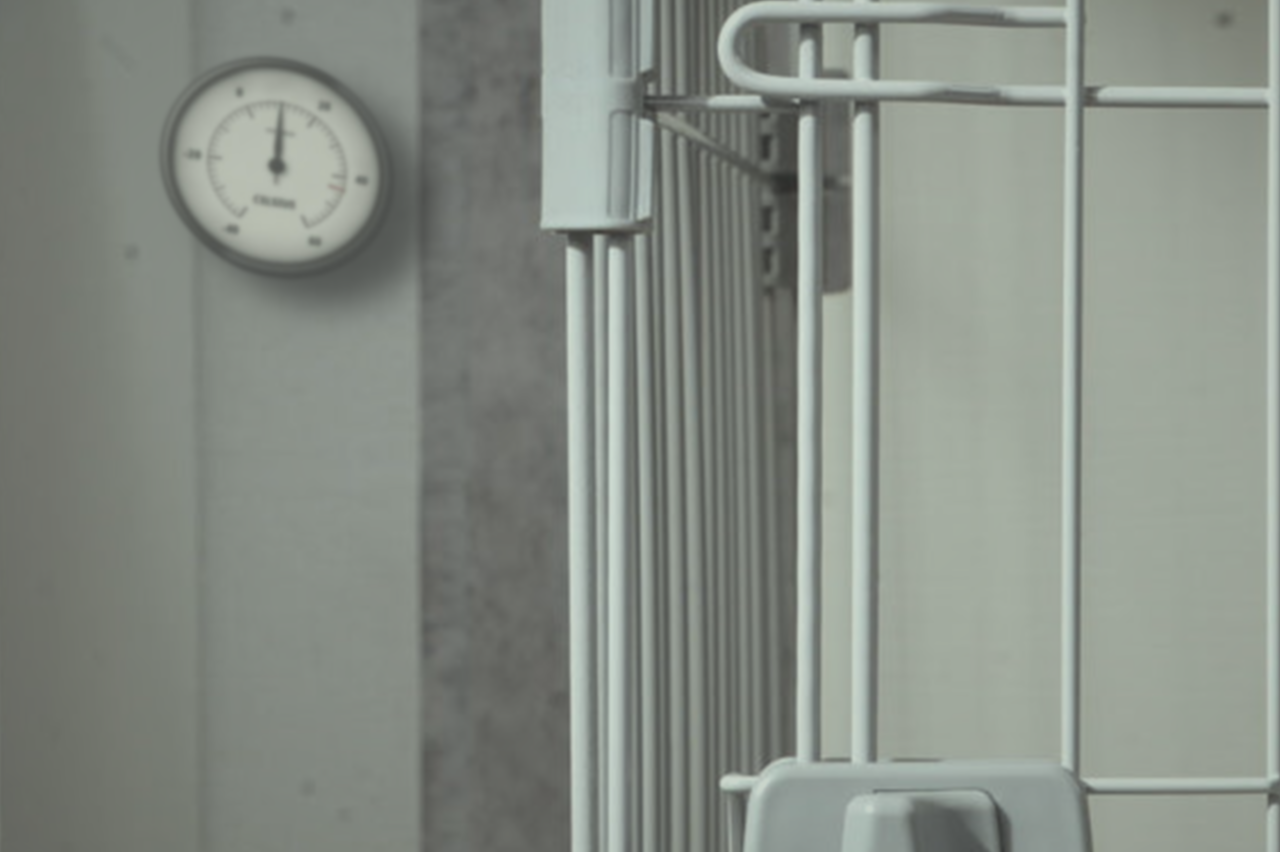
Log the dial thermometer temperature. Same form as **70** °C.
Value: **10** °C
